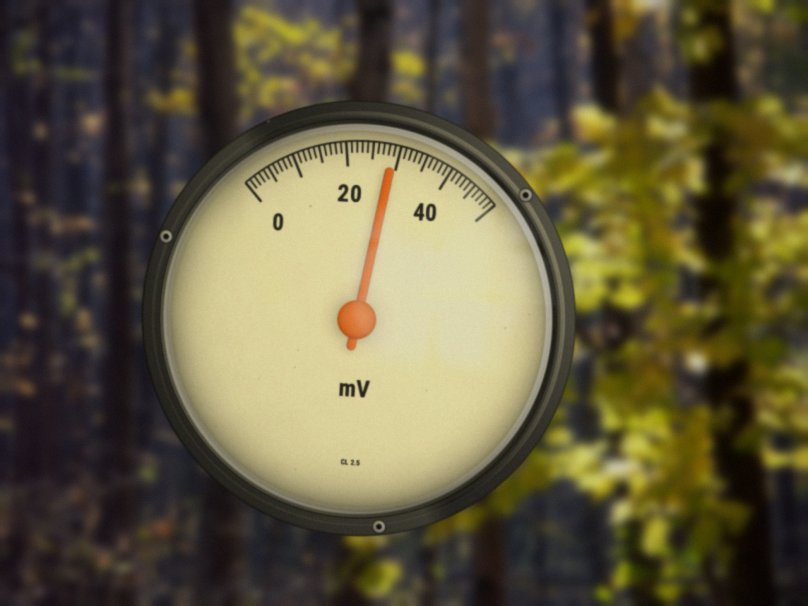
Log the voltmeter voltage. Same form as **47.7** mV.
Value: **29** mV
